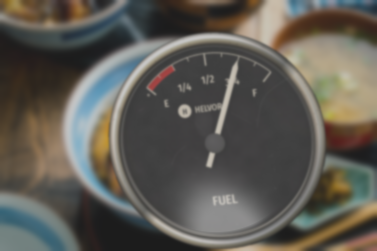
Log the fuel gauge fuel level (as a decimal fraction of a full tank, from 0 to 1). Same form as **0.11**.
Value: **0.75**
